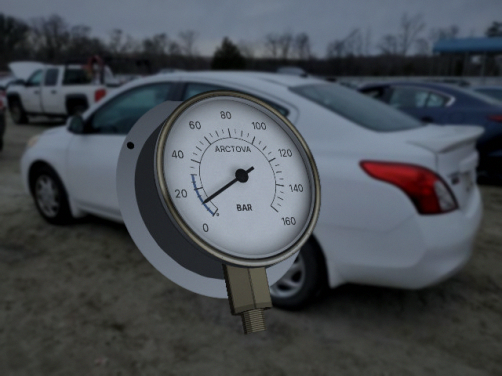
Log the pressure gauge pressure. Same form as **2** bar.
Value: **10** bar
